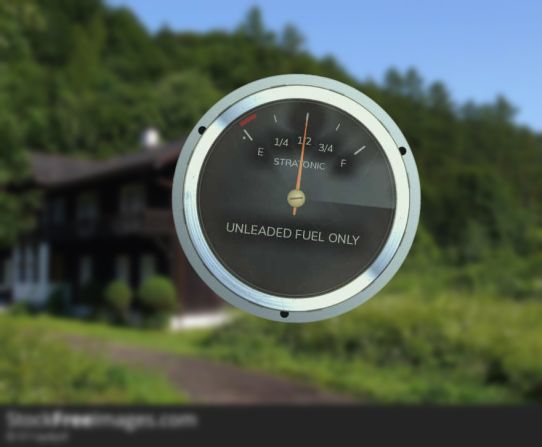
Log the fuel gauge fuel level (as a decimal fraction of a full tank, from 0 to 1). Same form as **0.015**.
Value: **0.5**
